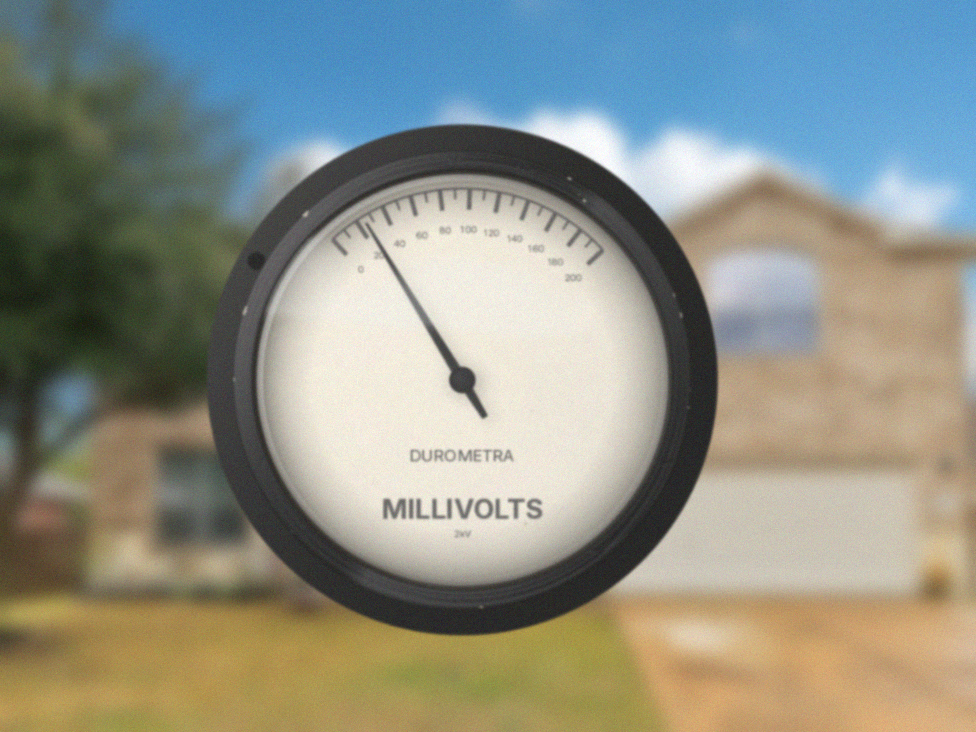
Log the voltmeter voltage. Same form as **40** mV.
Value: **25** mV
